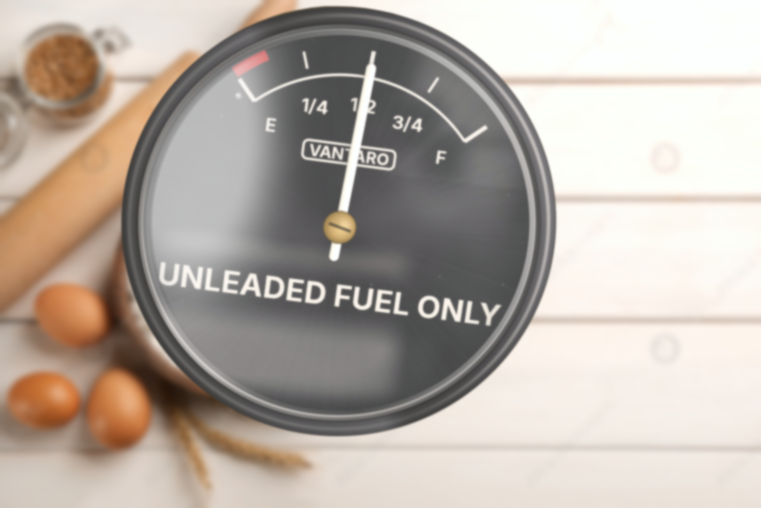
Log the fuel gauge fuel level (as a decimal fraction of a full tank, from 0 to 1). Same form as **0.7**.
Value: **0.5**
